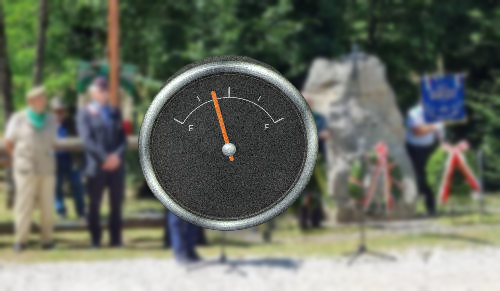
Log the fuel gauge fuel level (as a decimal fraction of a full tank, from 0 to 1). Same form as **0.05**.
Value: **0.375**
